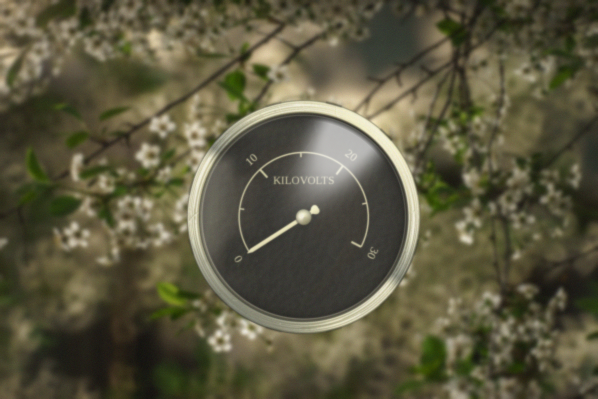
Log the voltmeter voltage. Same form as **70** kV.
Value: **0** kV
